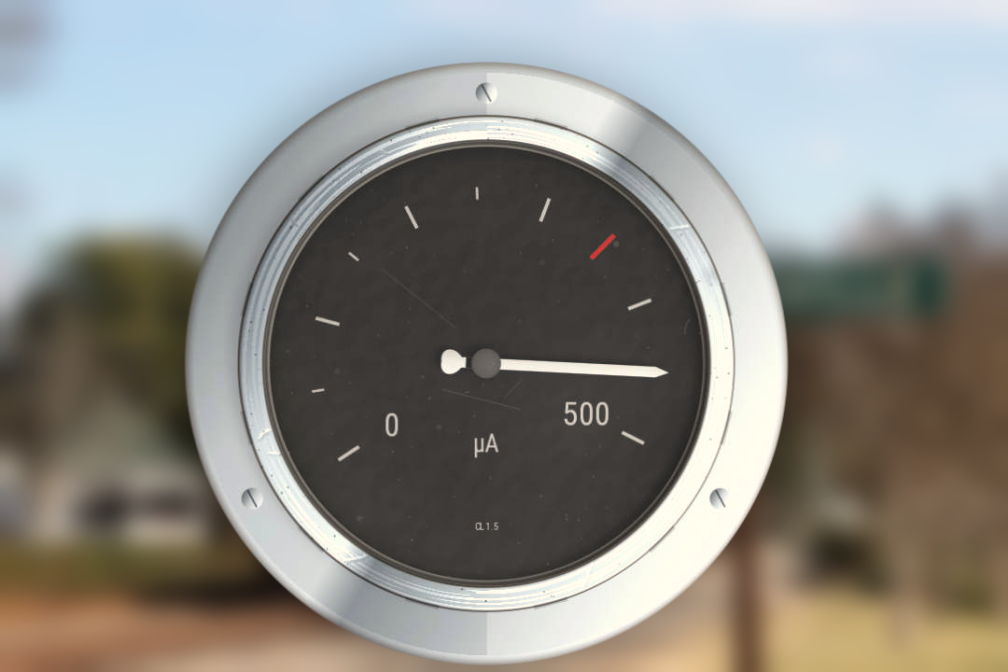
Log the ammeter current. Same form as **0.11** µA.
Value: **450** µA
